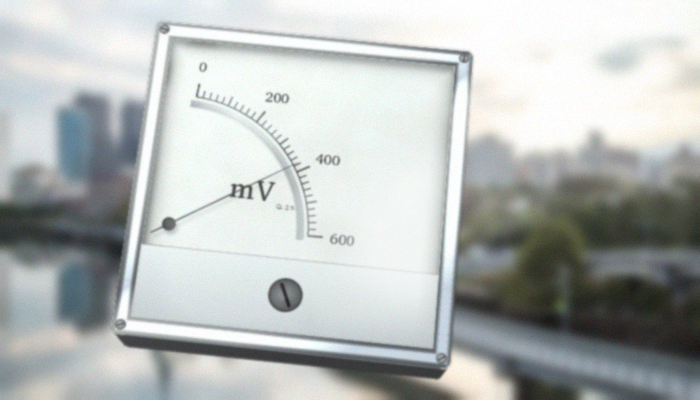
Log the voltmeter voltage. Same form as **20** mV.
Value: **380** mV
